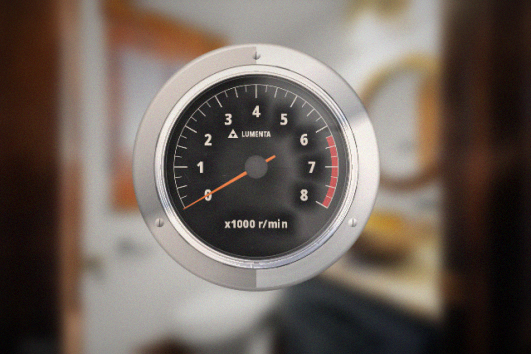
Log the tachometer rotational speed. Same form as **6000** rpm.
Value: **0** rpm
